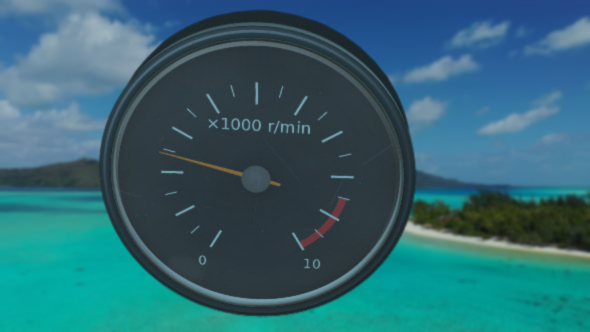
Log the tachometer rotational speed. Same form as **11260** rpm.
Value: **2500** rpm
